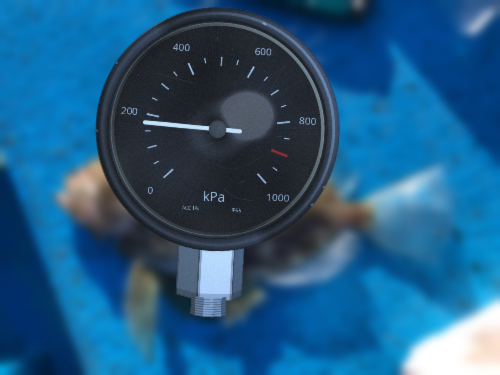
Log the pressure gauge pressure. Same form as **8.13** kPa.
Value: **175** kPa
